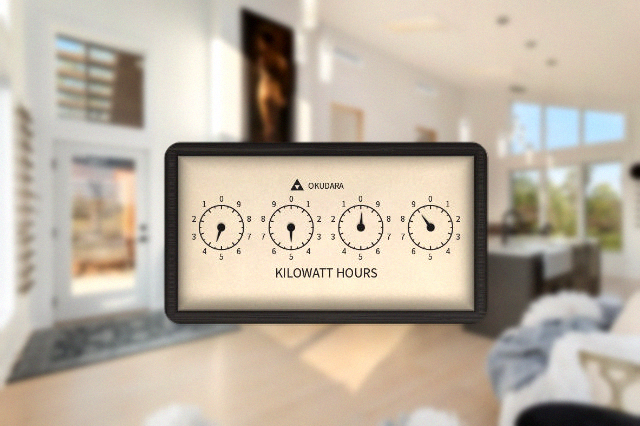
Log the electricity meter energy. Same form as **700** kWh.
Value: **4499** kWh
